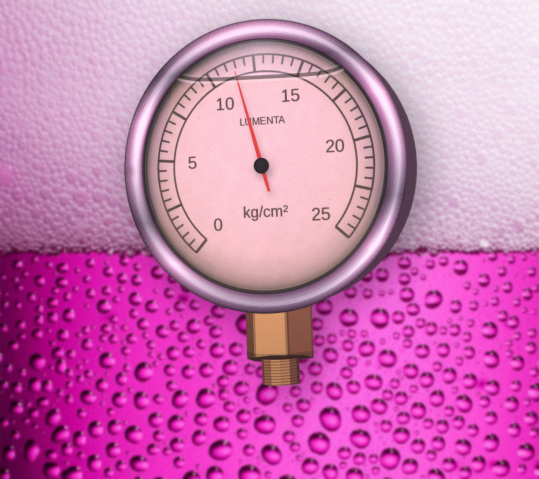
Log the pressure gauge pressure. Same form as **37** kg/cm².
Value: **11.5** kg/cm²
